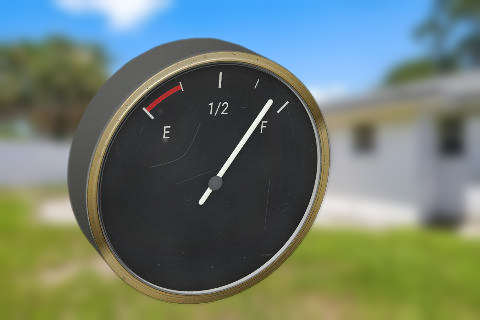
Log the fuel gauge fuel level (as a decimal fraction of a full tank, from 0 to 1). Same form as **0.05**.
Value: **0.875**
